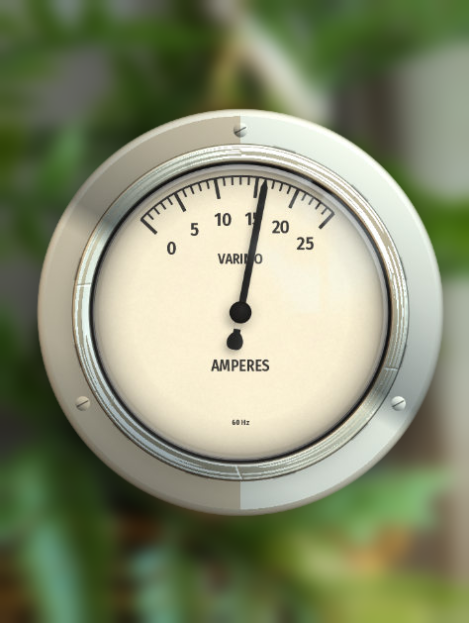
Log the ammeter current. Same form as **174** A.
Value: **16** A
